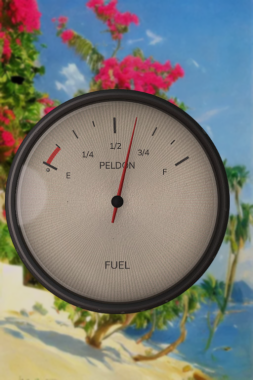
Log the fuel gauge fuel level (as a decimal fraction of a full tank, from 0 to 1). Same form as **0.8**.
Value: **0.625**
